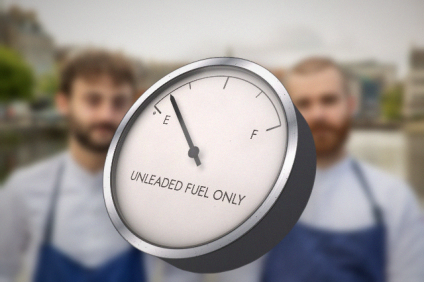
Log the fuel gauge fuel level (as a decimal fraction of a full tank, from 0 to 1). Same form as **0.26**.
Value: **0.125**
